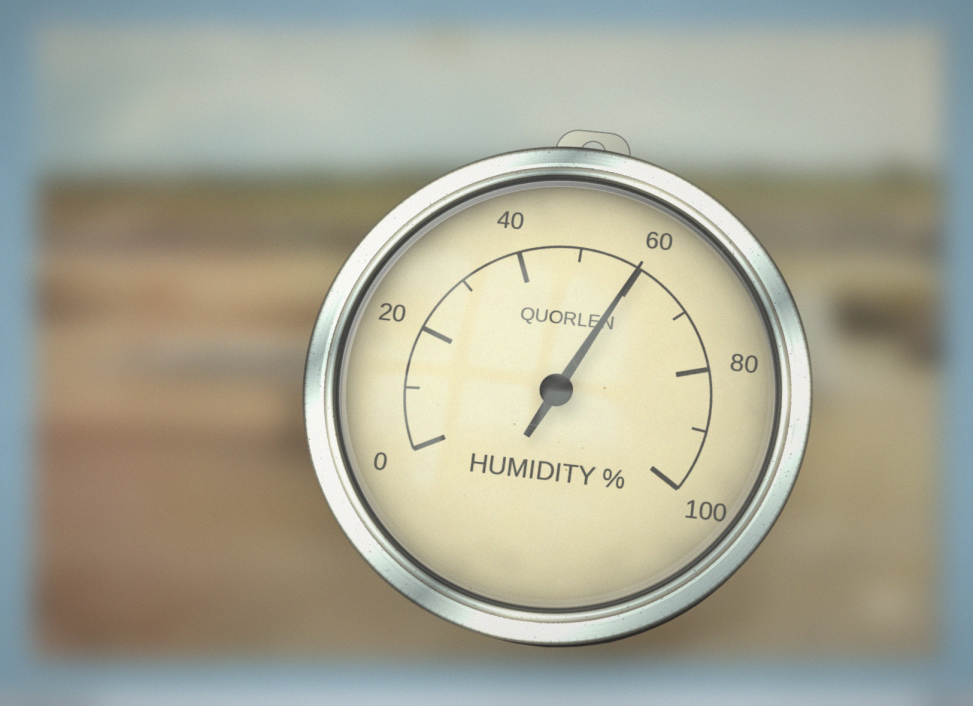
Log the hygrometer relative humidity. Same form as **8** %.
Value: **60** %
